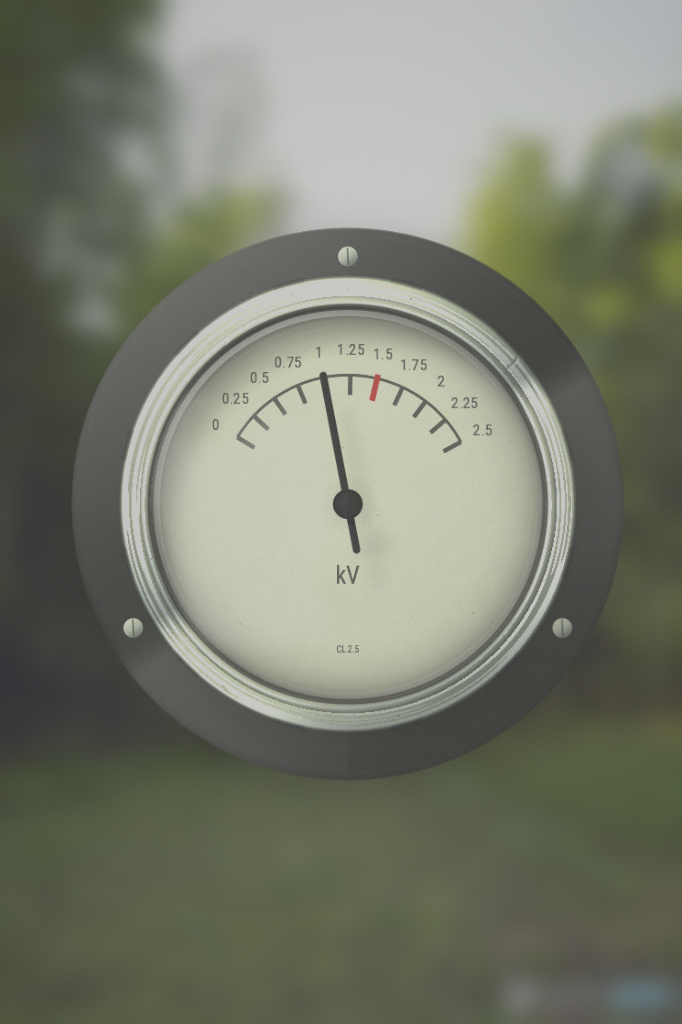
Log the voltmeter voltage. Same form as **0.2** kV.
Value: **1** kV
